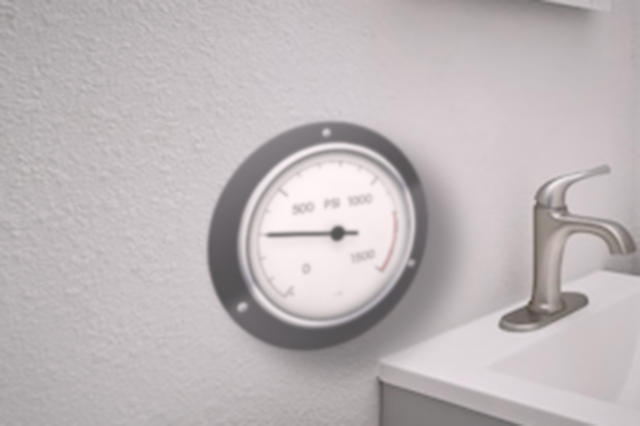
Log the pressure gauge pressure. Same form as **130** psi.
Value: **300** psi
